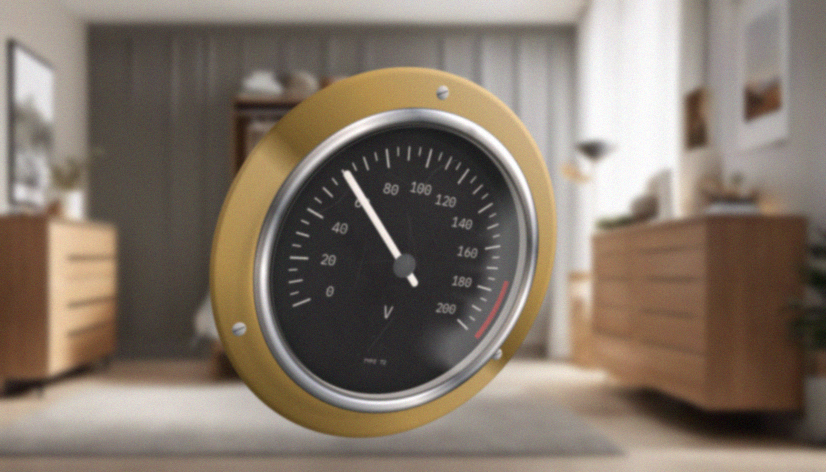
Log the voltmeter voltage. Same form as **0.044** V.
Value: **60** V
